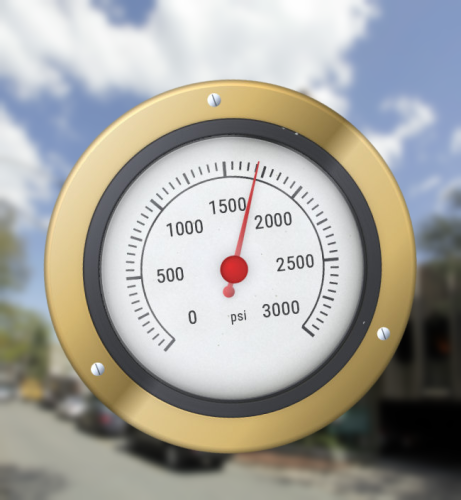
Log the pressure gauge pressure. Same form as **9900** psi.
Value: **1700** psi
